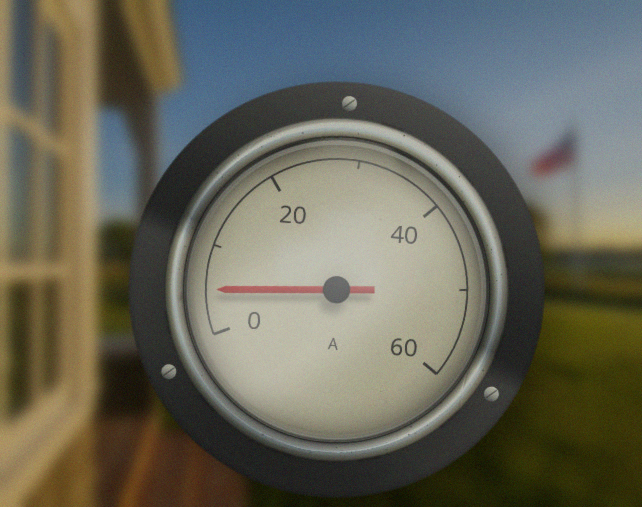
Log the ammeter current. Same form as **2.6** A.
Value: **5** A
